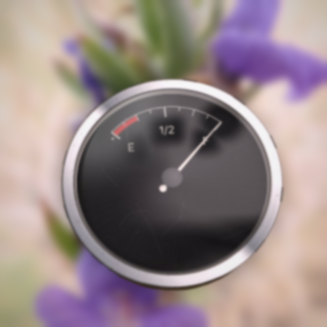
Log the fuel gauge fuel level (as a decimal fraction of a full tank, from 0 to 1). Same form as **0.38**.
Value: **1**
